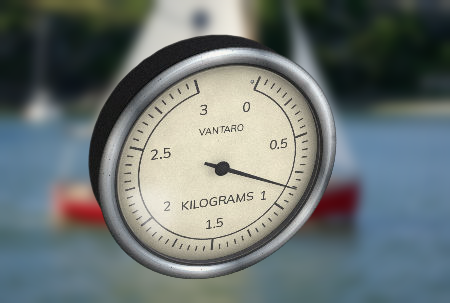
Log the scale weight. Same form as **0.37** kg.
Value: **0.85** kg
